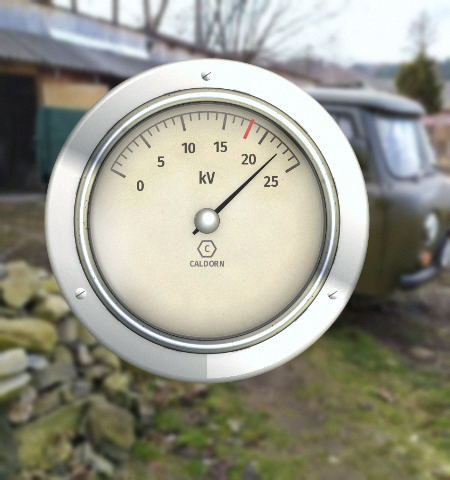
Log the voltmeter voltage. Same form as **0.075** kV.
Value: **22.5** kV
